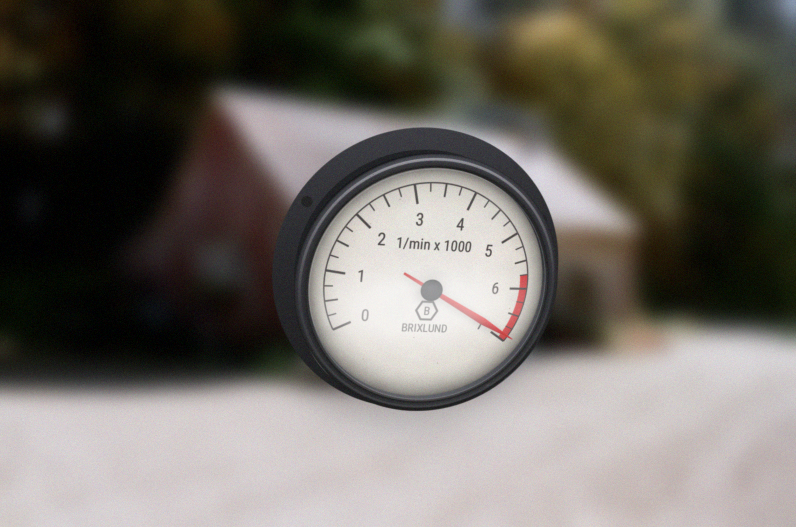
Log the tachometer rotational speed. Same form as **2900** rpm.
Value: **6875** rpm
